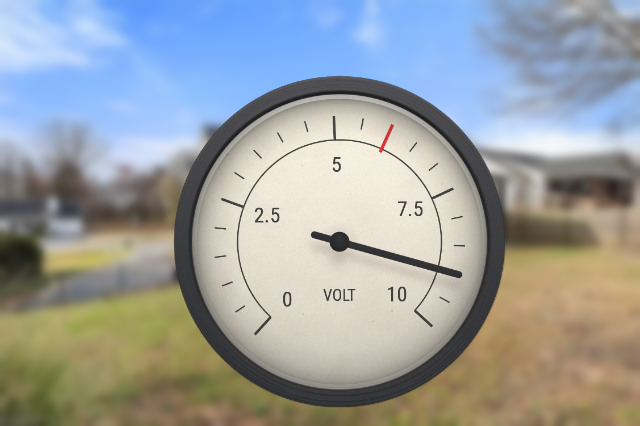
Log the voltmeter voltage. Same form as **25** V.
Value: **9** V
